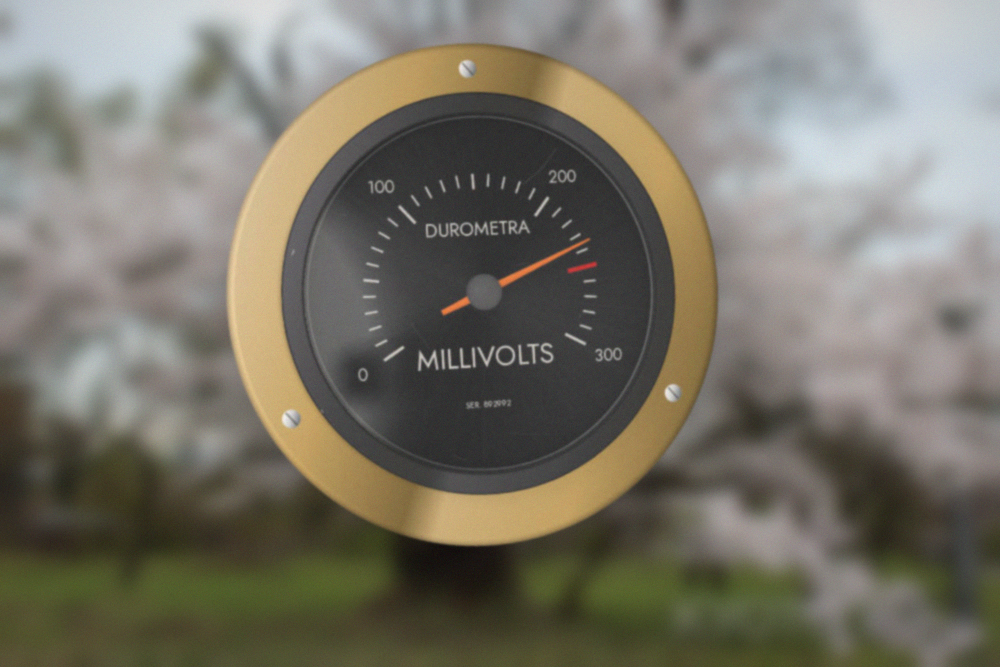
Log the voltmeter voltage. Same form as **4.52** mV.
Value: **235** mV
